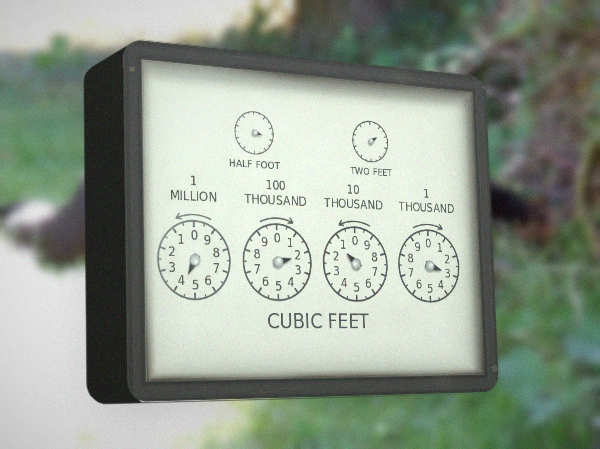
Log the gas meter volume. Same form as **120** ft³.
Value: **421300** ft³
